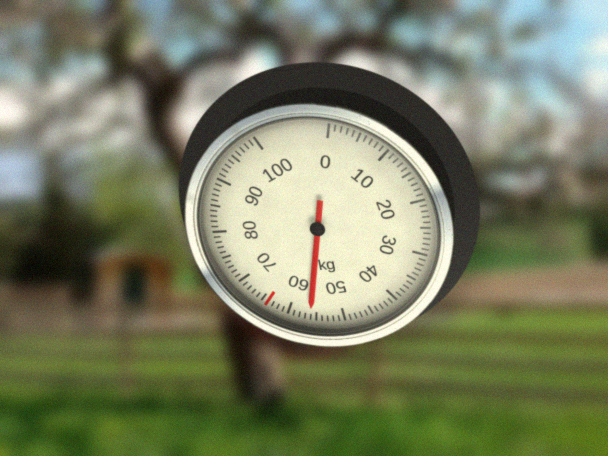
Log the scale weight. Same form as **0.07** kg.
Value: **56** kg
